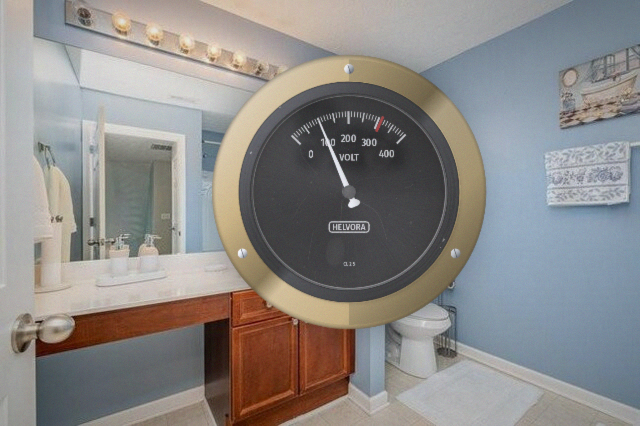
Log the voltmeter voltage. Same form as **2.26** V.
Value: **100** V
